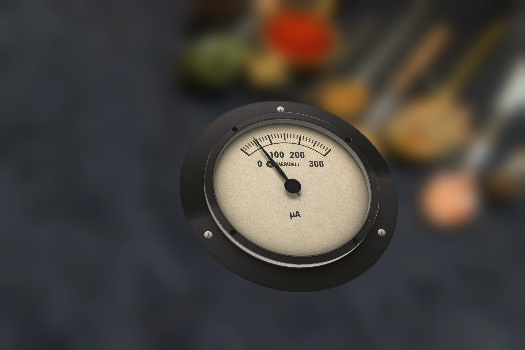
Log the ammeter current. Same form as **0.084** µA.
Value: **50** µA
